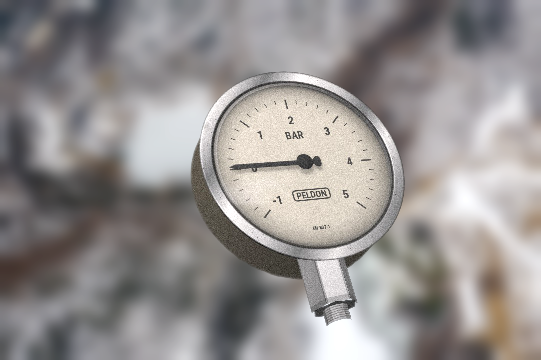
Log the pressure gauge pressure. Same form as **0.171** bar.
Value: **0** bar
